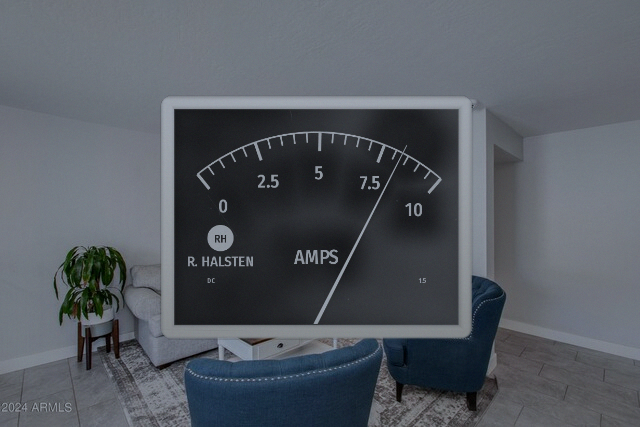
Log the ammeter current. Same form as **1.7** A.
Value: **8.25** A
